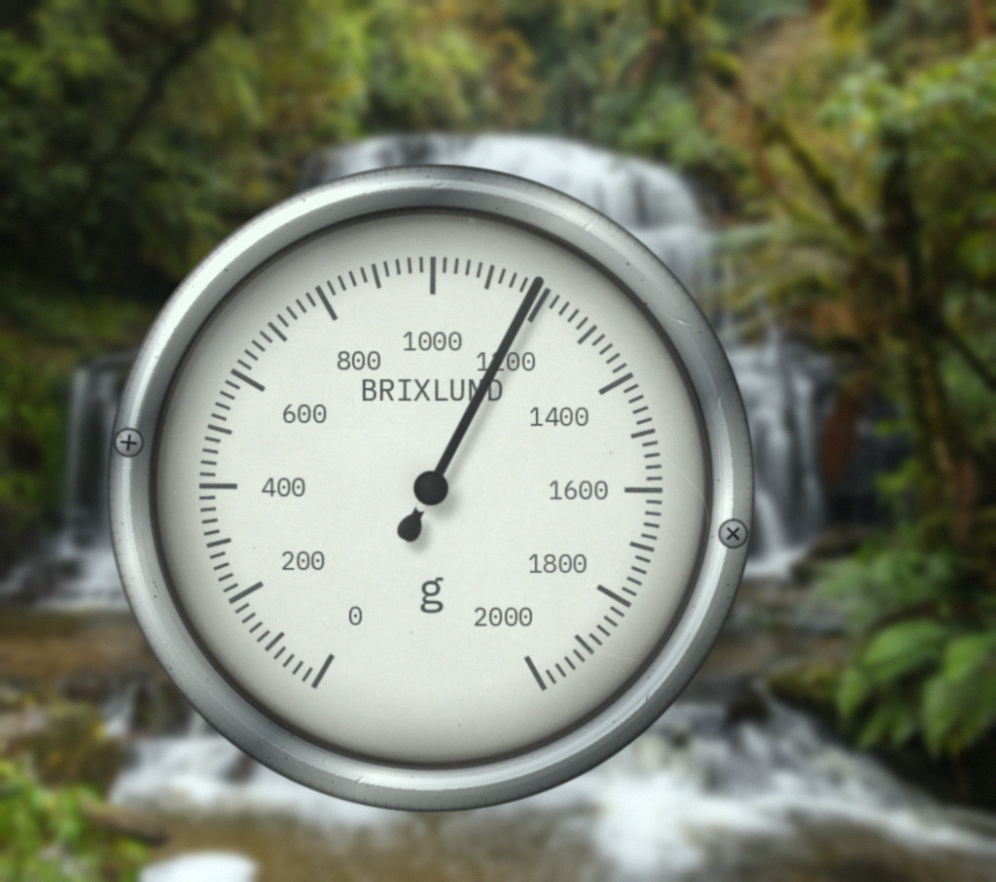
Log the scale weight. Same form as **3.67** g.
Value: **1180** g
